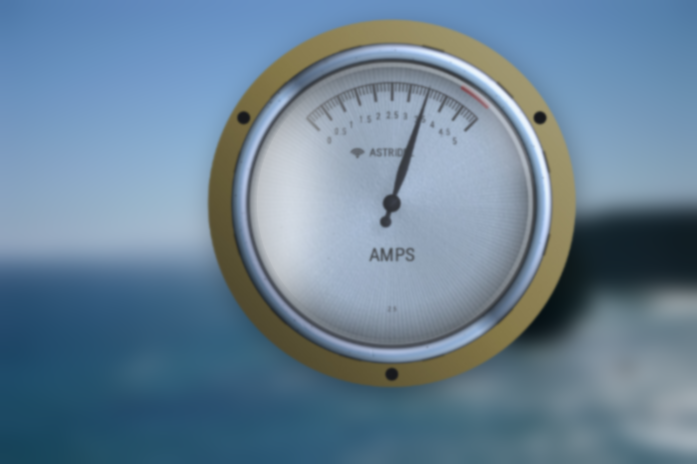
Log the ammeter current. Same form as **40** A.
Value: **3.5** A
